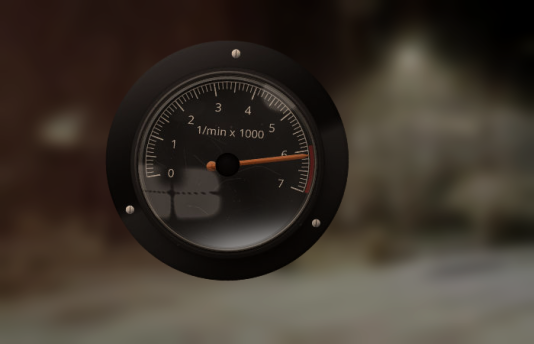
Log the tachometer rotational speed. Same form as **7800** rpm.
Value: **6100** rpm
